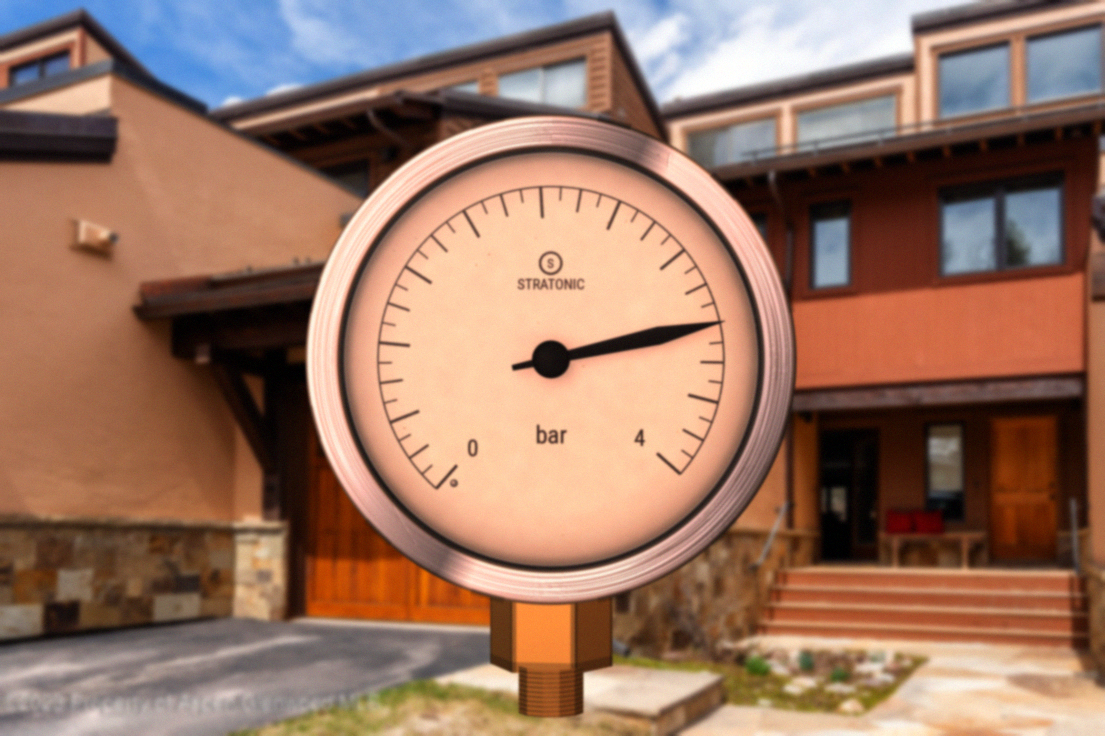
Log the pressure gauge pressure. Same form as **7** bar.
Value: **3.2** bar
